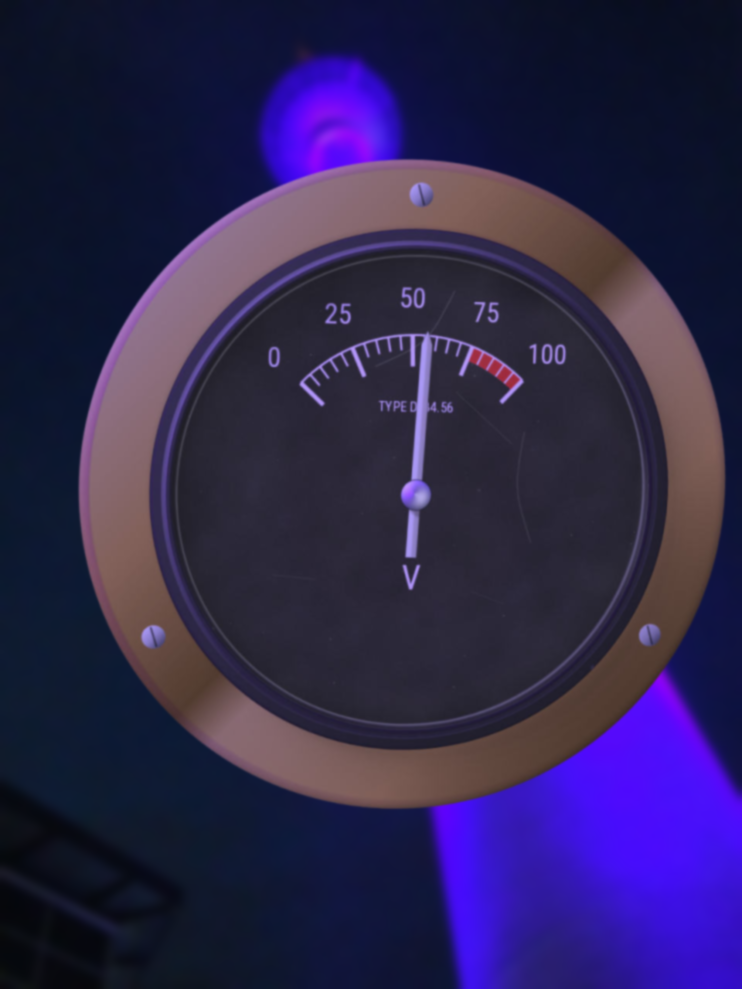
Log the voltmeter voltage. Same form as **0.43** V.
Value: **55** V
